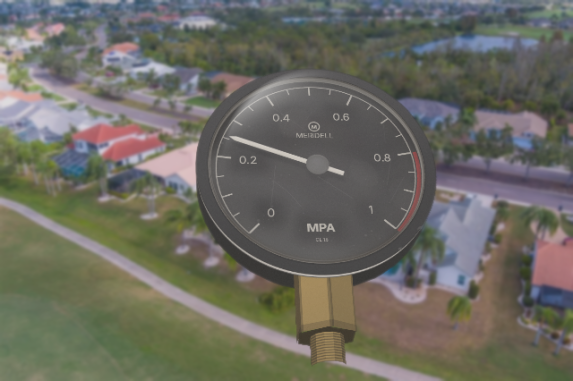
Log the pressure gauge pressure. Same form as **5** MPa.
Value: **0.25** MPa
